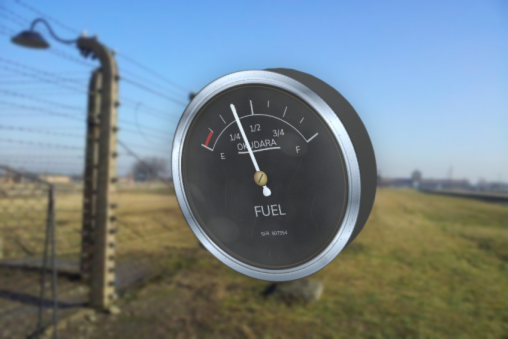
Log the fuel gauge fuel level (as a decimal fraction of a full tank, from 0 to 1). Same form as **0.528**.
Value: **0.375**
